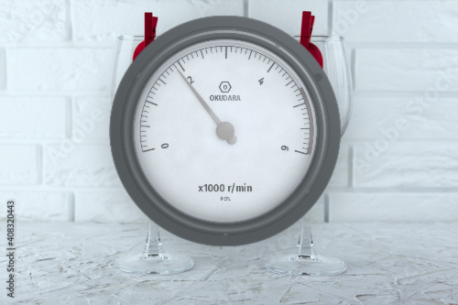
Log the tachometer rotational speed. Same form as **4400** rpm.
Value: **1900** rpm
